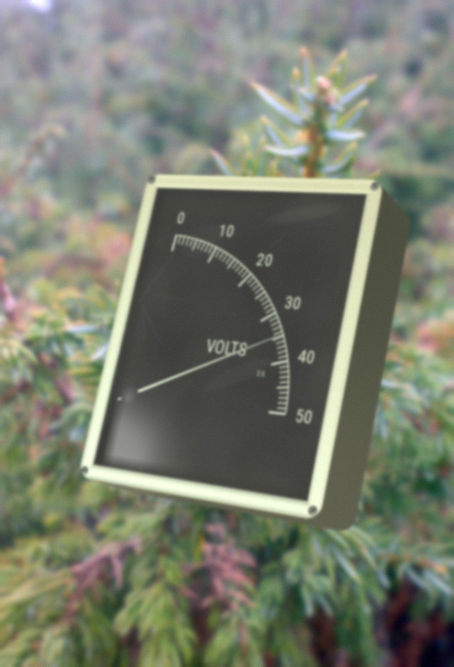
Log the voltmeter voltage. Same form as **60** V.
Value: **35** V
